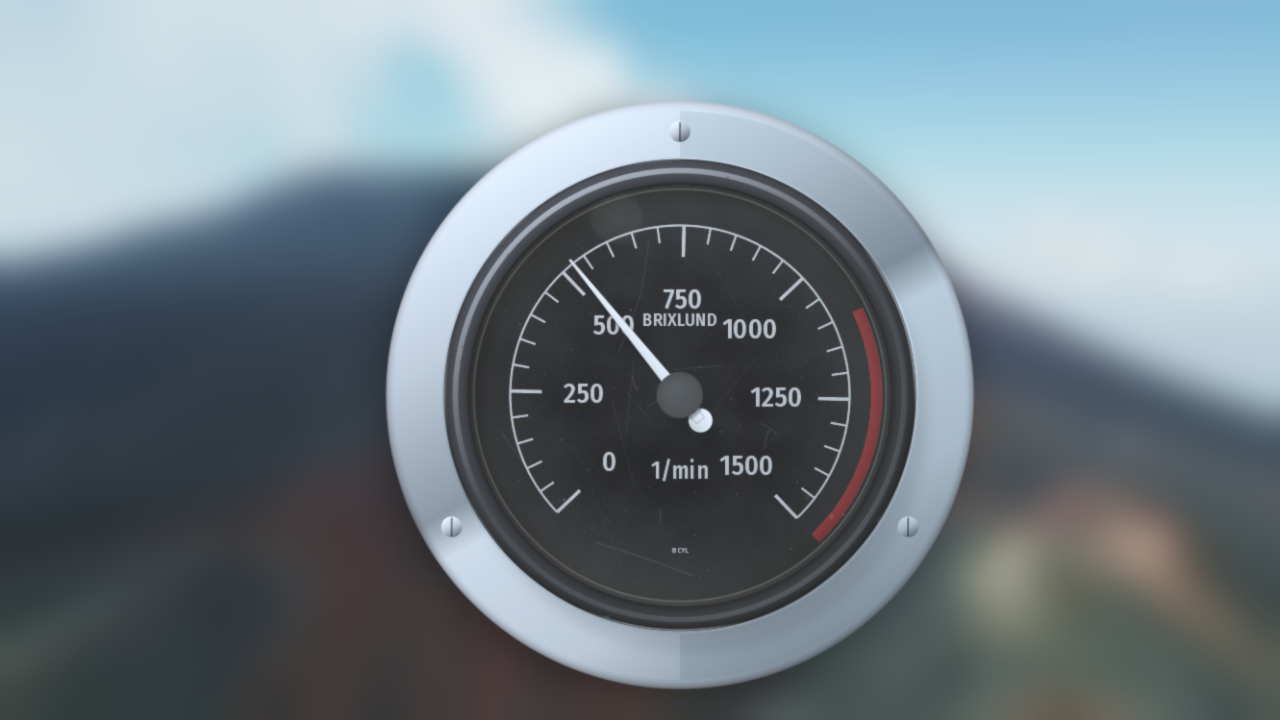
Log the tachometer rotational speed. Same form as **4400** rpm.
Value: **525** rpm
